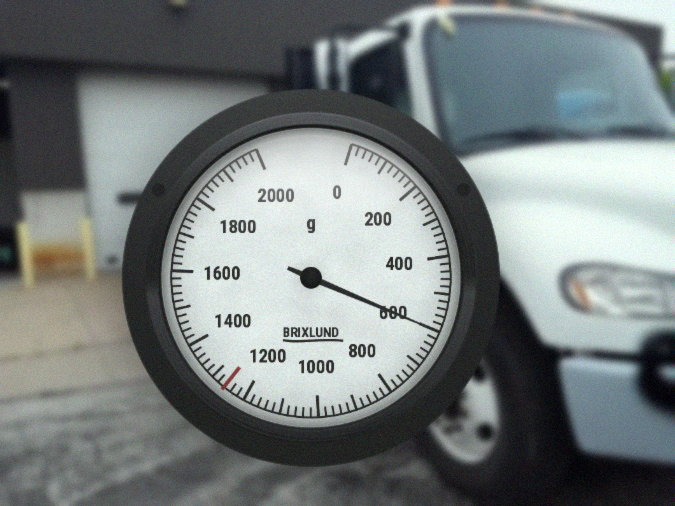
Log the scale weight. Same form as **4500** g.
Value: **600** g
